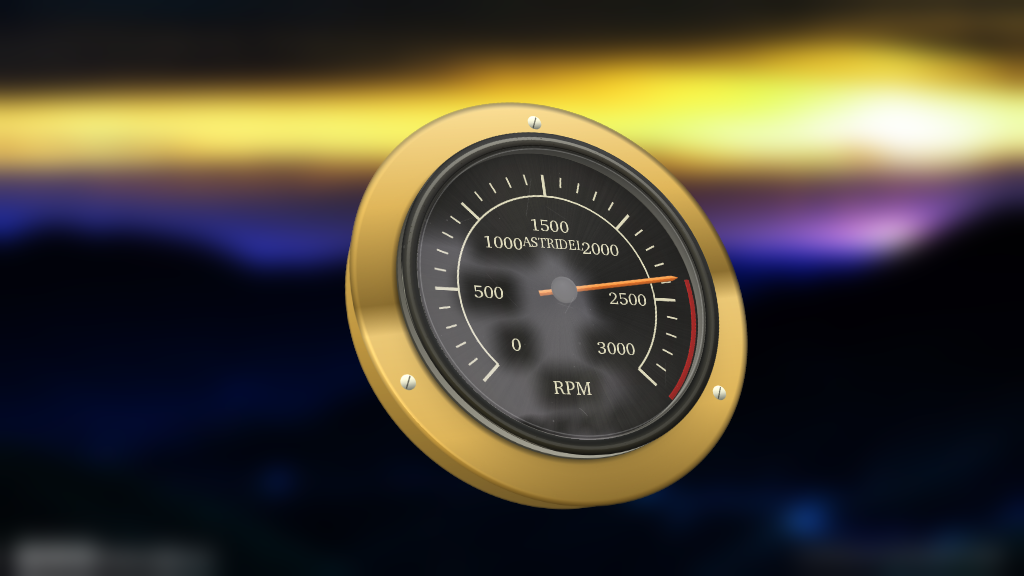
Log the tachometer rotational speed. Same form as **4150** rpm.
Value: **2400** rpm
